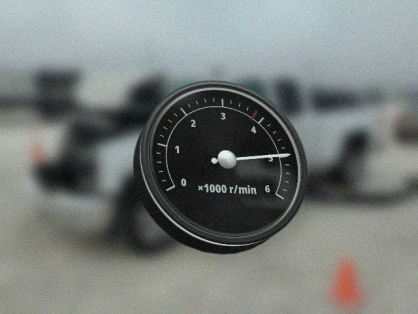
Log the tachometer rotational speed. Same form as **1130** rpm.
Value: **5000** rpm
